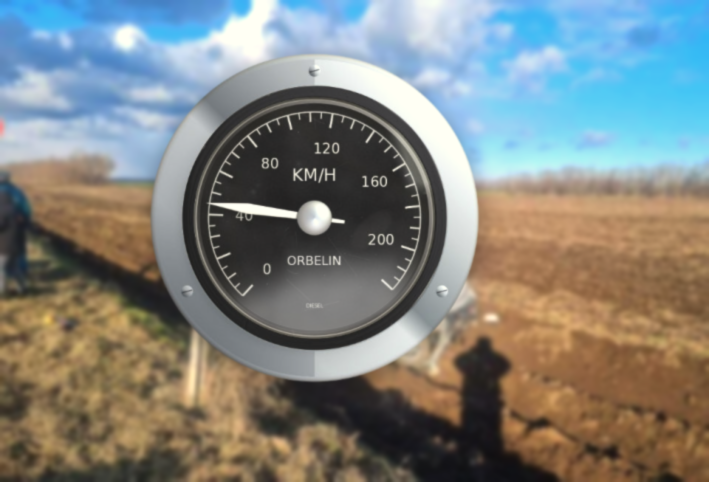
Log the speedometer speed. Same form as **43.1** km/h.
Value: **45** km/h
